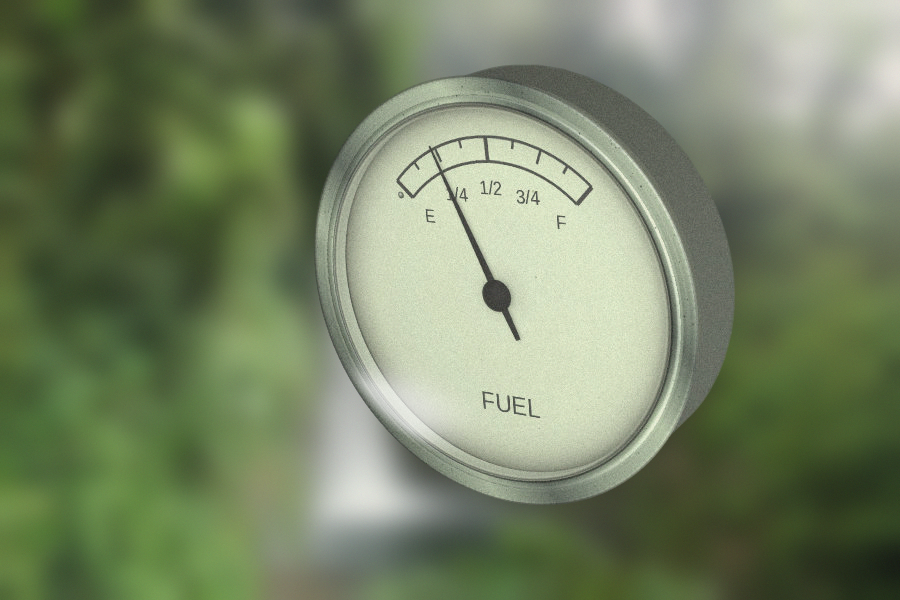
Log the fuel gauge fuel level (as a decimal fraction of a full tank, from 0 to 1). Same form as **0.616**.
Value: **0.25**
